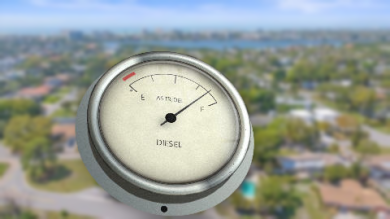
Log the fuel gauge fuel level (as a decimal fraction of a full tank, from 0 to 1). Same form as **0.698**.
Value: **0.875**
